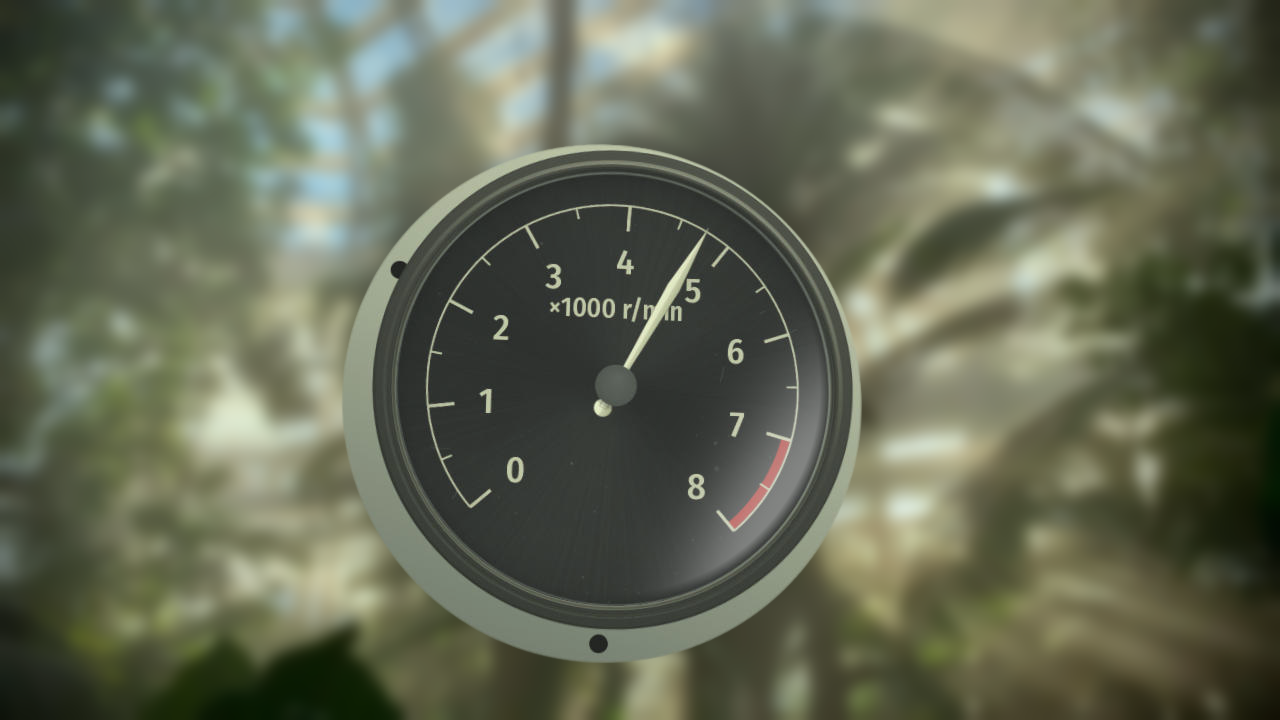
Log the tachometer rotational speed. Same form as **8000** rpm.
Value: **4750** rpm
